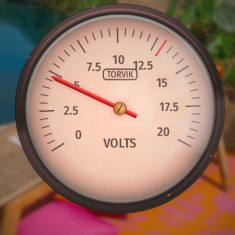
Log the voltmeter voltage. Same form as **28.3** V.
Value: **4.75** V
